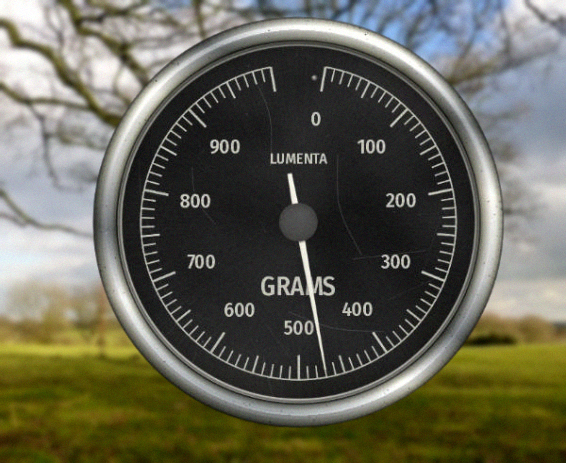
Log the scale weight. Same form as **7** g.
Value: **470** g
